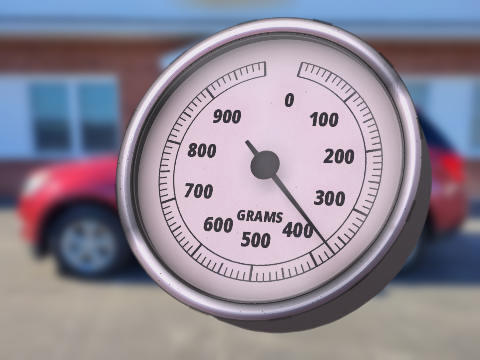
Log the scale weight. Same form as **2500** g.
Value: **370** g
